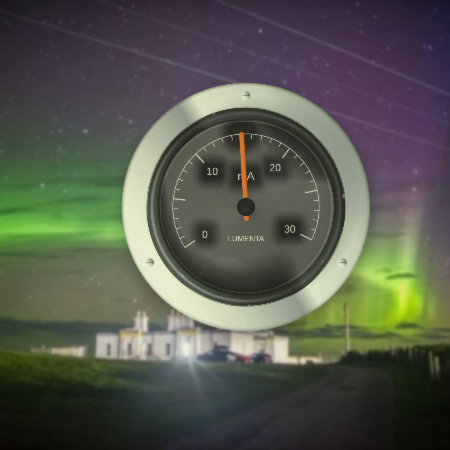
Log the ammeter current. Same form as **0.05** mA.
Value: **15** mA
